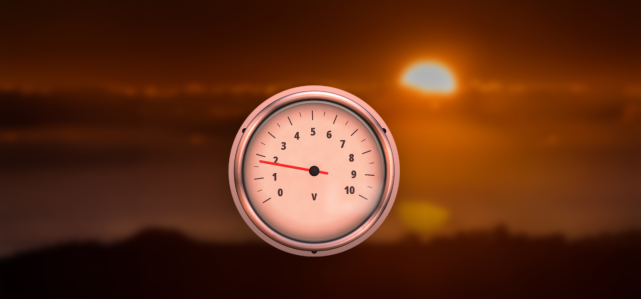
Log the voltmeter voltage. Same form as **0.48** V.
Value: **1.75** V
